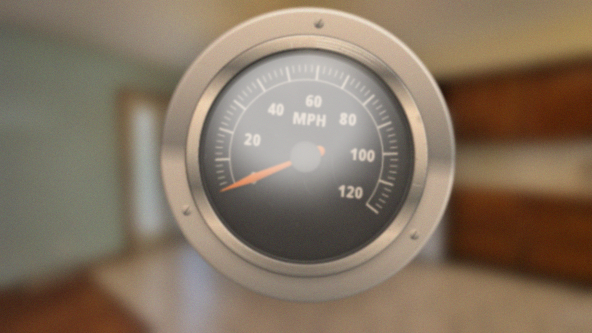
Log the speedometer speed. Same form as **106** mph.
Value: **0** mph
